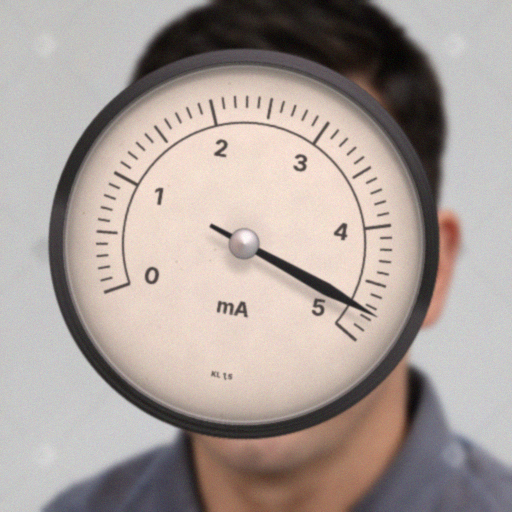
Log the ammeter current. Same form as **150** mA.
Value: **4.75** mA
